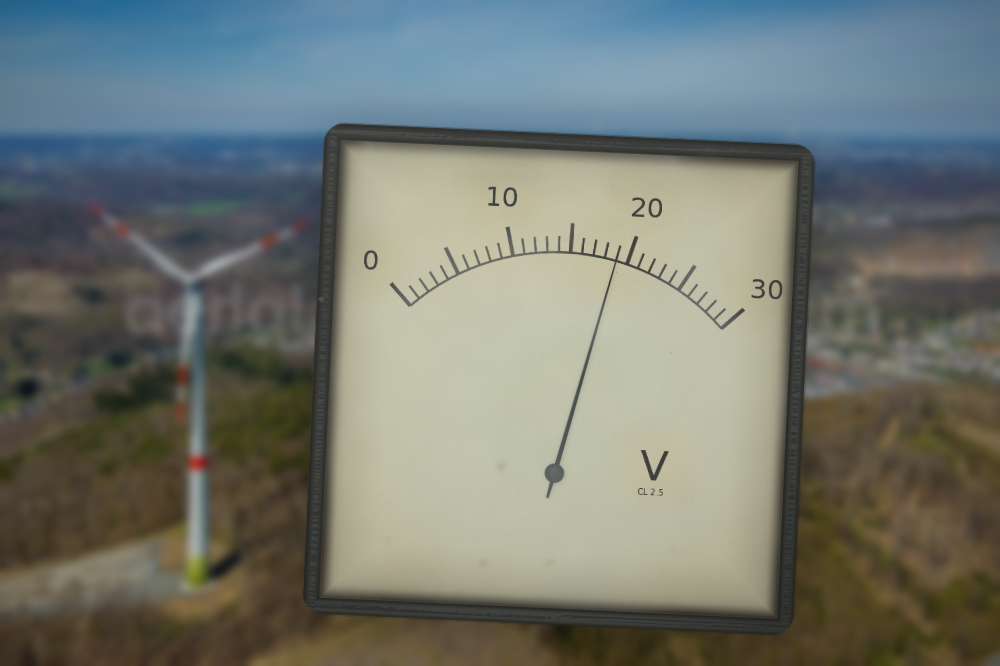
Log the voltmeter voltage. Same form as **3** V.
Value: **19** V
